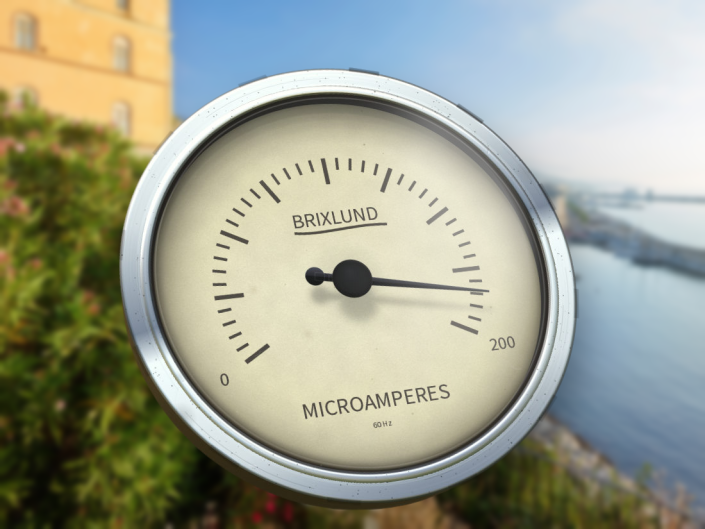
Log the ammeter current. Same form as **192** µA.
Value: **185** µA
